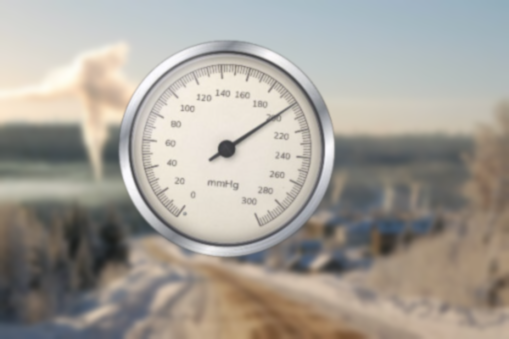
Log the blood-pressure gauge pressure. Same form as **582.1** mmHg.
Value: **200** mmHg
